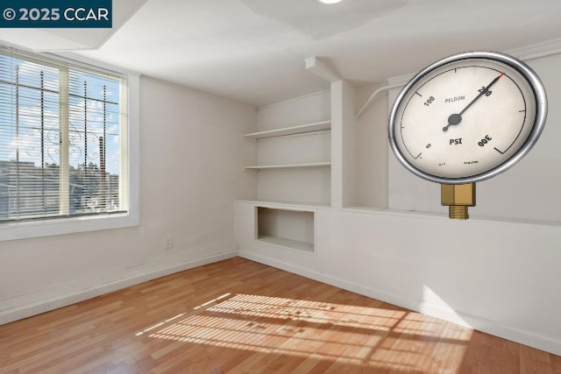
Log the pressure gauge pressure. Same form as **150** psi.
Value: **200** psi
